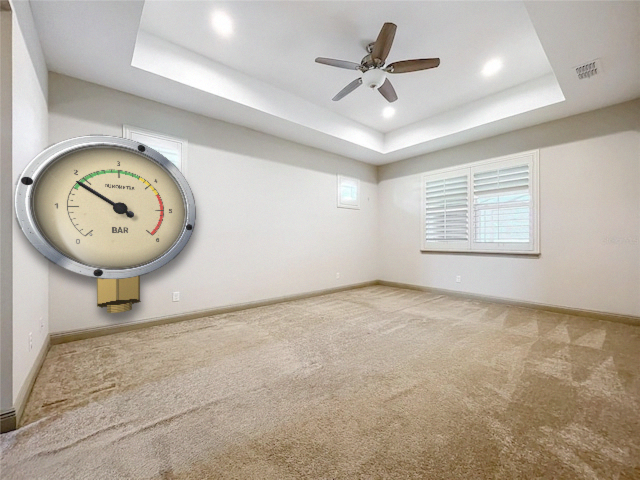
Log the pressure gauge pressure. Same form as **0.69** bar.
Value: **1.8** bar
